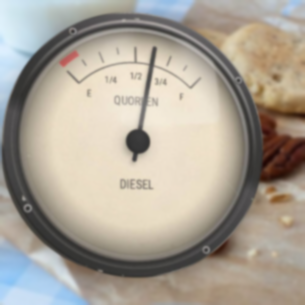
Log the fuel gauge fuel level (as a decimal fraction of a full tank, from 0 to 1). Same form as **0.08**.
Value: **0.625**
